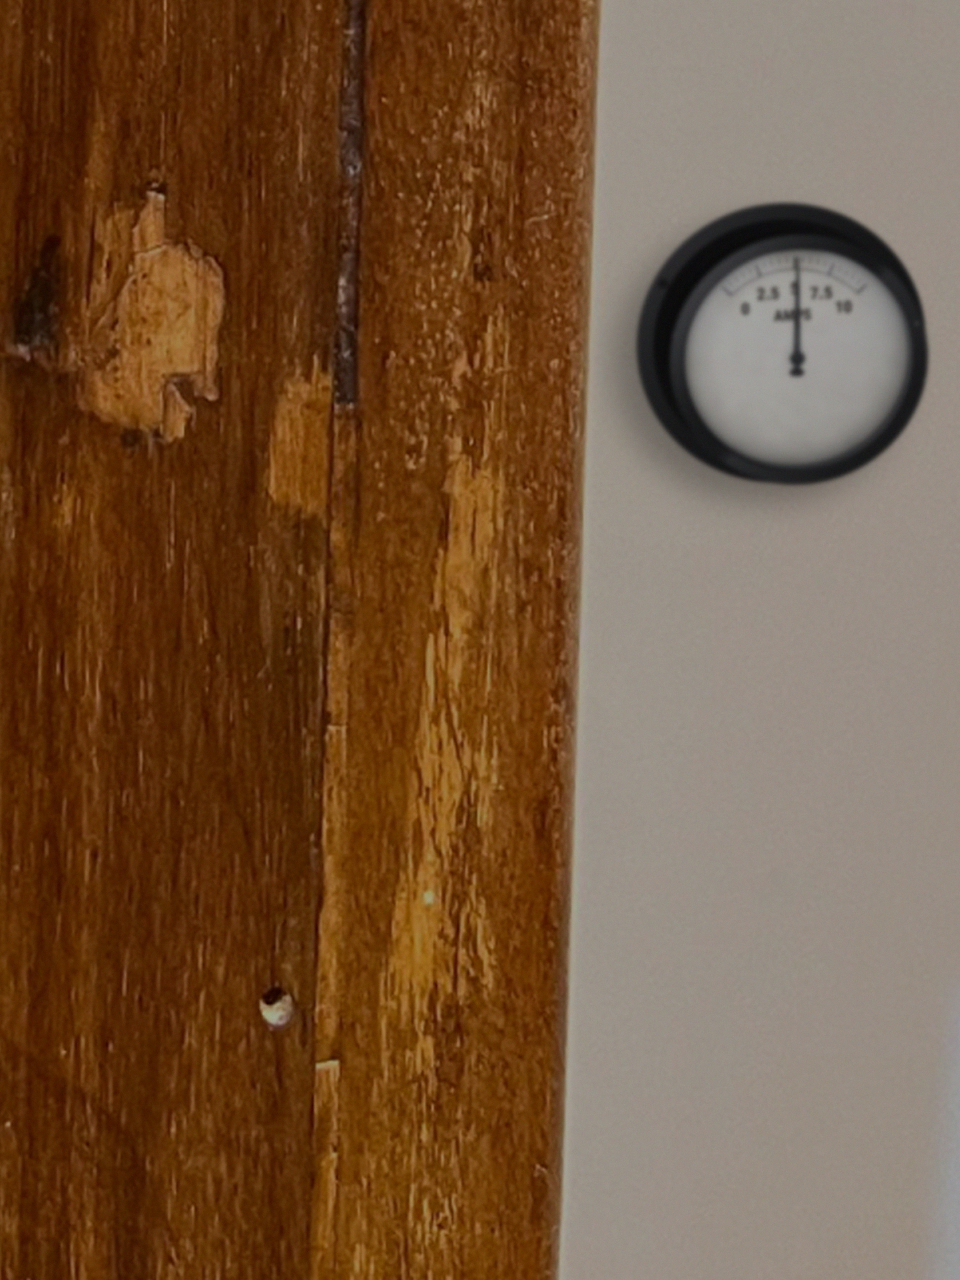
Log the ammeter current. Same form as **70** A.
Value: **5** A
